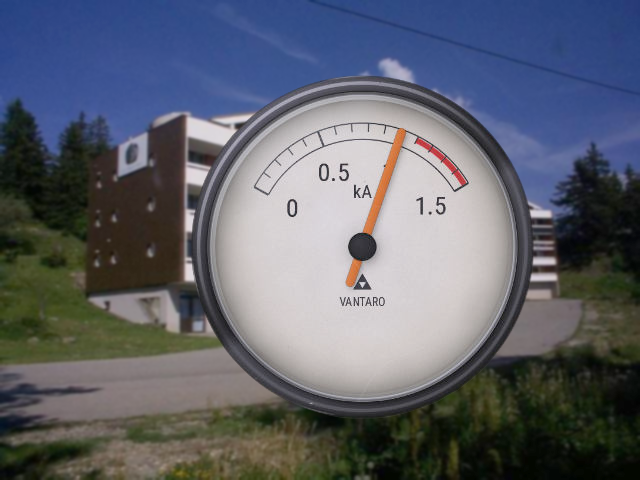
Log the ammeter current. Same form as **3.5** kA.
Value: **1** kA
